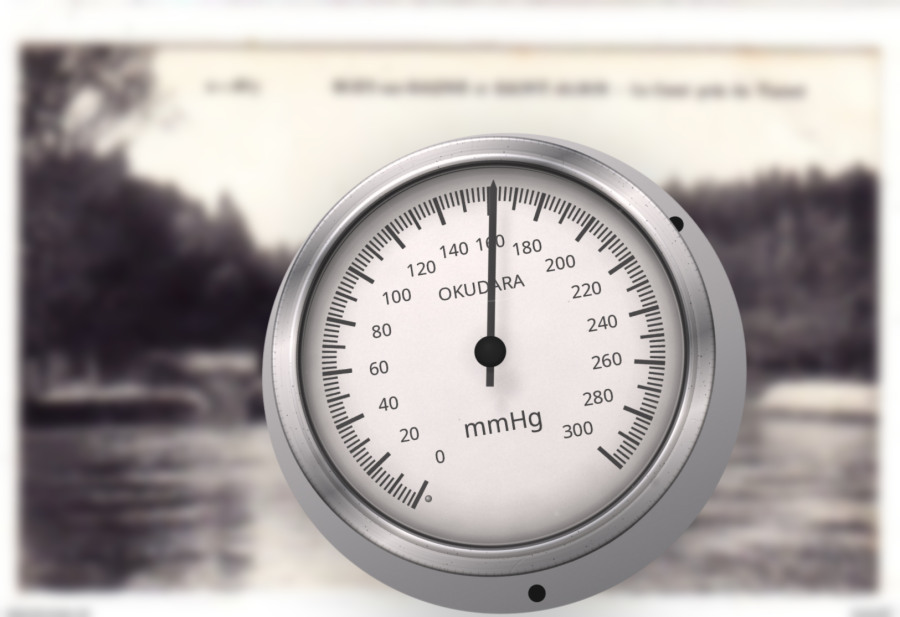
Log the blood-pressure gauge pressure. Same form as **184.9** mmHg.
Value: **162** mmHg
